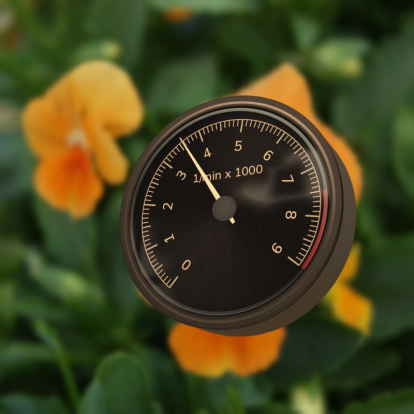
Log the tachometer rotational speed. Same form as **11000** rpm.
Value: **3600** rpm
